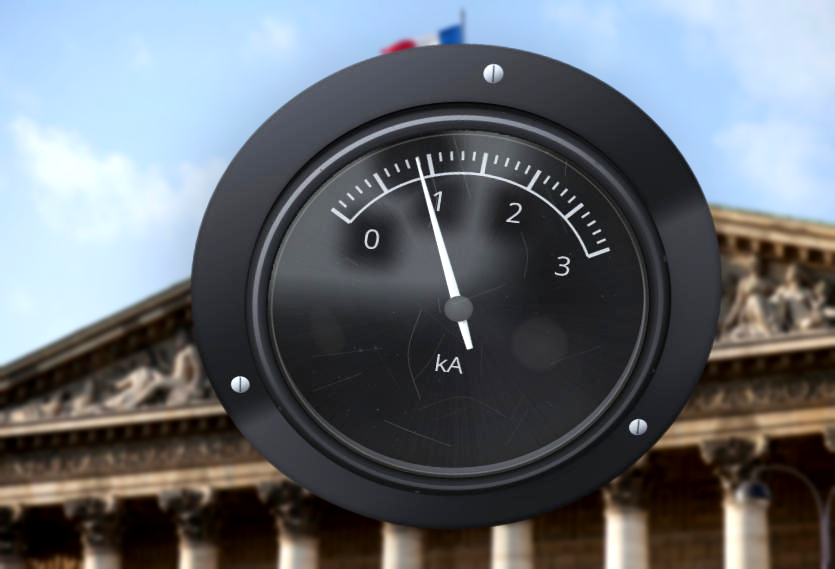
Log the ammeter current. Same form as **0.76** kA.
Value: **0.9** kA
